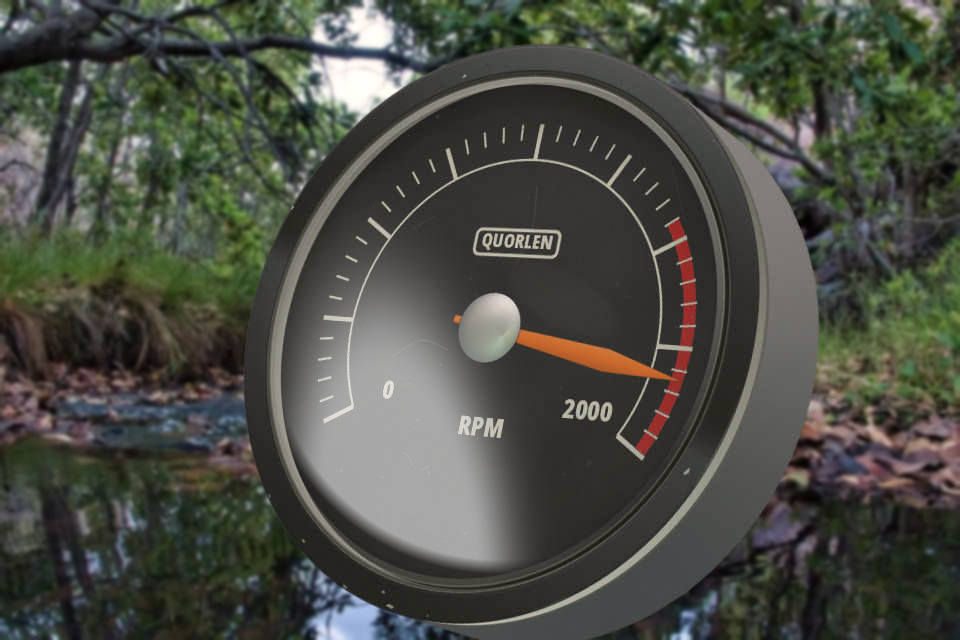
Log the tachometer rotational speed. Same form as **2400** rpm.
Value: **1825** rpm
